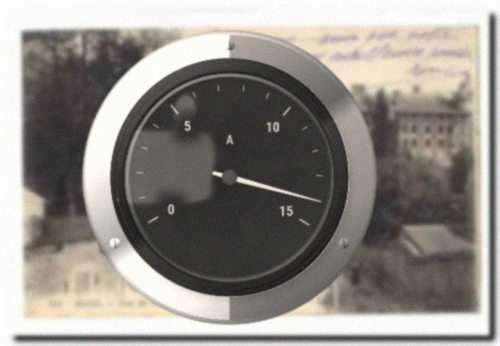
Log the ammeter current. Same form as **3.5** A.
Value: **14** A
